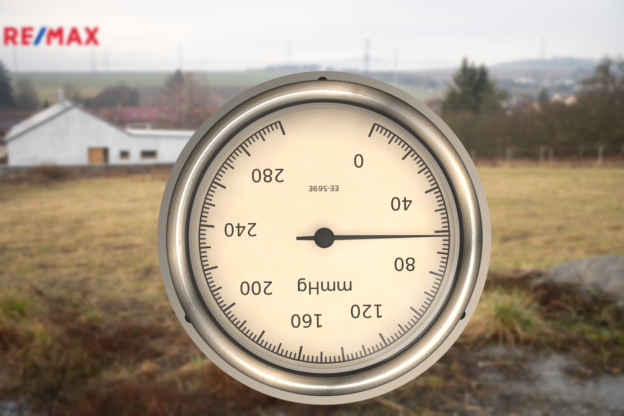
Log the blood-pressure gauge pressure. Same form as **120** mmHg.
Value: **62** mmHg
